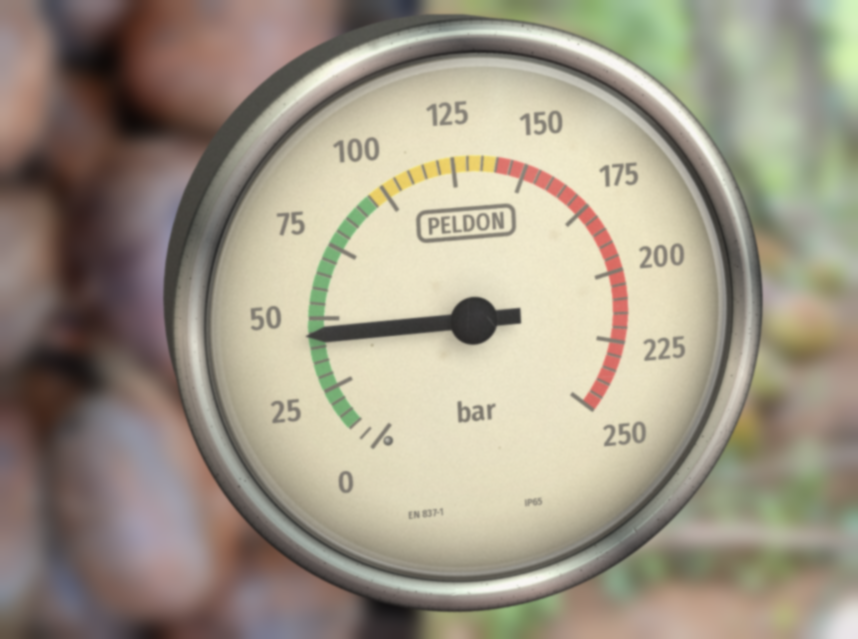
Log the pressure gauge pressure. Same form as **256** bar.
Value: **45** bar
